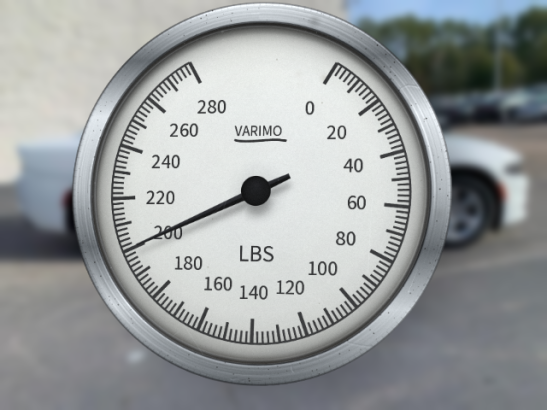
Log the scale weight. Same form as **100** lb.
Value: **200** lb
